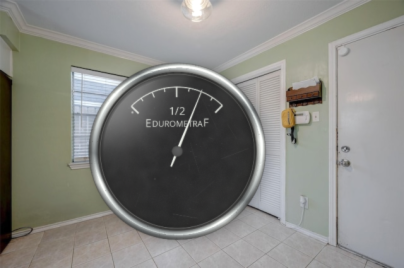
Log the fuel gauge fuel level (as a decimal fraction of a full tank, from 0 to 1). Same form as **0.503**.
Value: **0.75**
